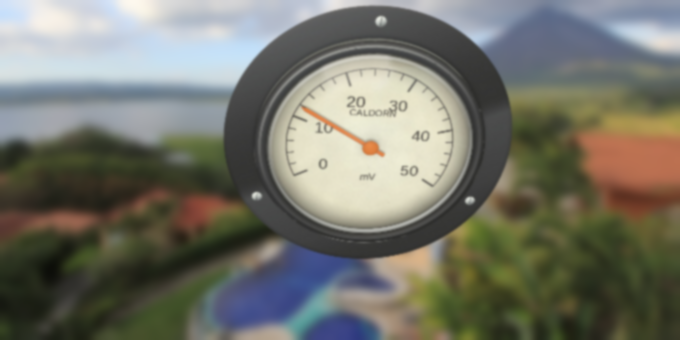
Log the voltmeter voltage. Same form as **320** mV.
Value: **12** mV
